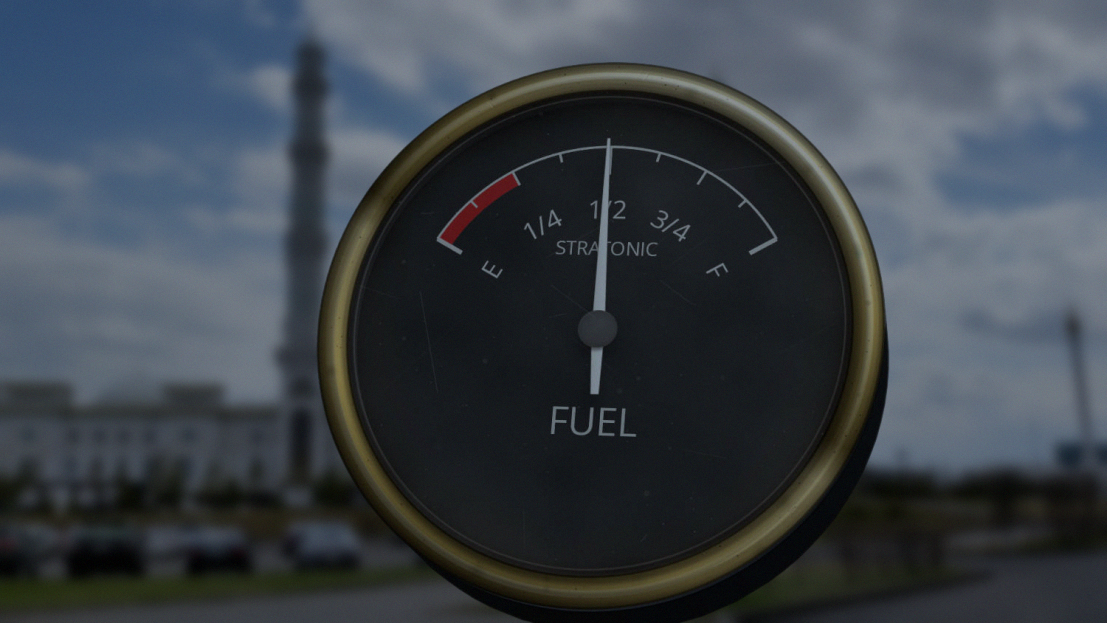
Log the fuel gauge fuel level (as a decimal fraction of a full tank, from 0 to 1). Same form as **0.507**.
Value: **0.5**
